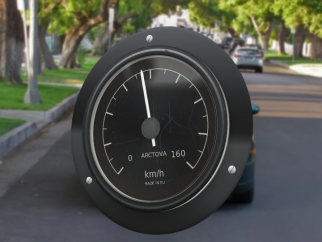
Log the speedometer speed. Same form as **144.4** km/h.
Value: **75** km/h
